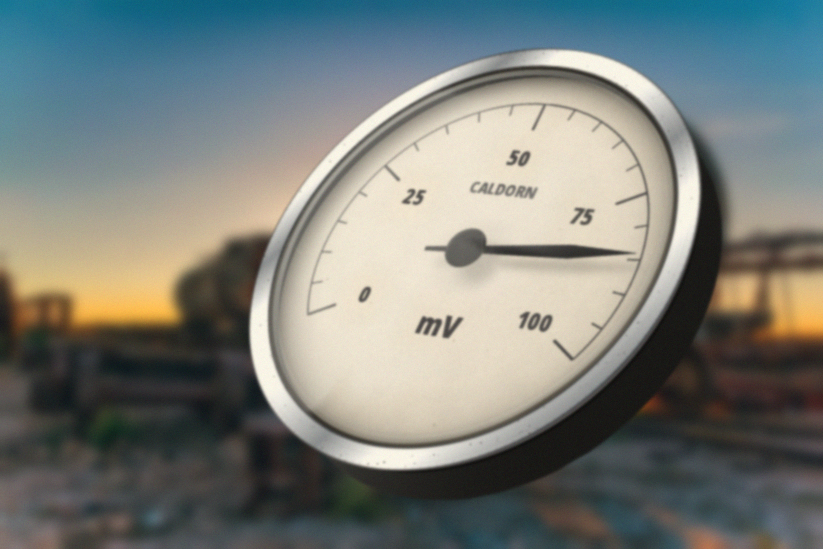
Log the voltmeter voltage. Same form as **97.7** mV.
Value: **85** mV
